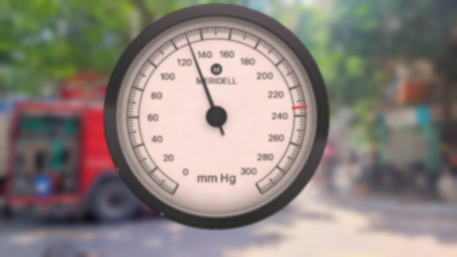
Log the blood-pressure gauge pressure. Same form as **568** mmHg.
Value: **130** mmHg
